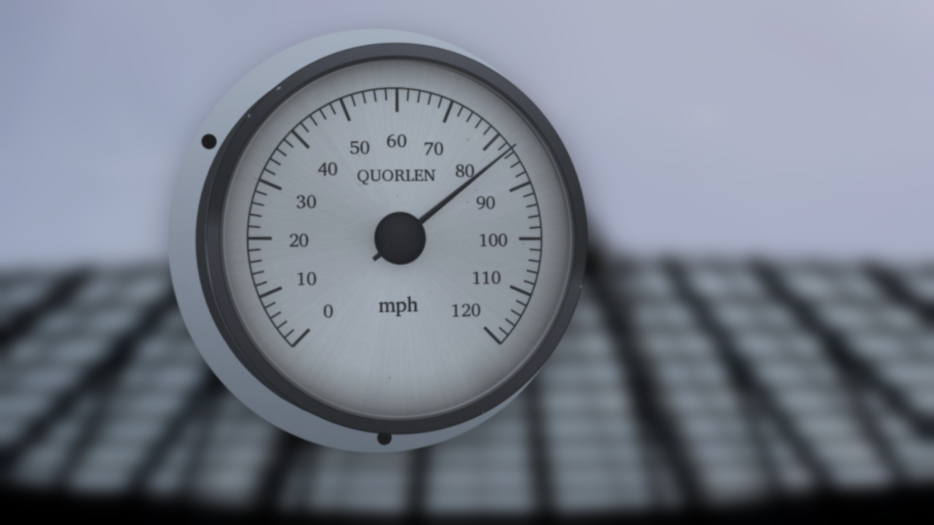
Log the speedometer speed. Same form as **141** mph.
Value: **83** mph
